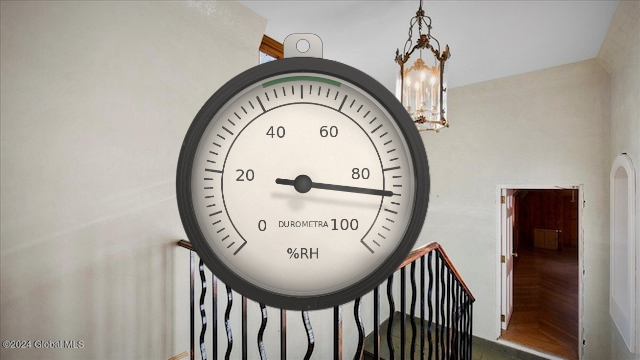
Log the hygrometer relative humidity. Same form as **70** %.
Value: **86** %
